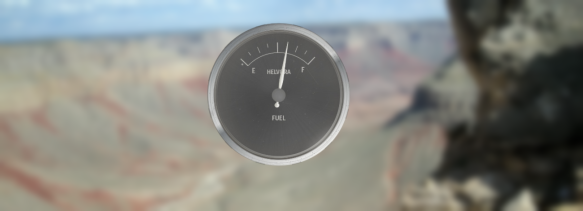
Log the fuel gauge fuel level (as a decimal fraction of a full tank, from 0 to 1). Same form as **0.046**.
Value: **0.625**
